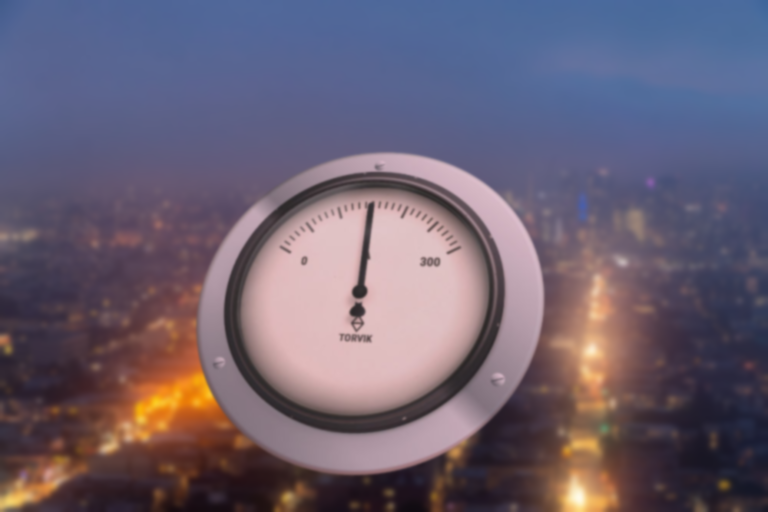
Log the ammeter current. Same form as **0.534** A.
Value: **150** A
